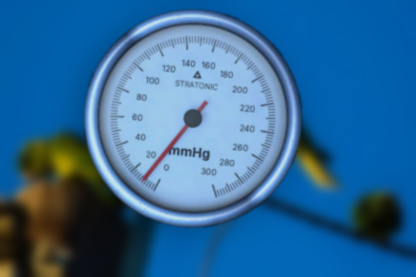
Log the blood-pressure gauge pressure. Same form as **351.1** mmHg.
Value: **10** mmHg
